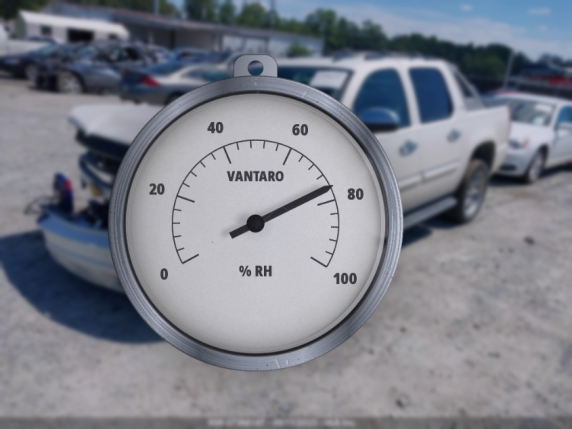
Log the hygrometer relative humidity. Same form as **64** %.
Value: **76** %
